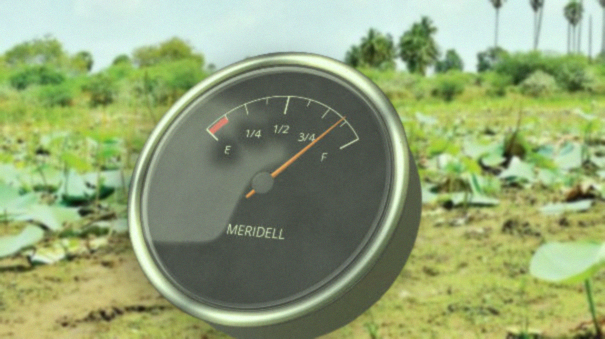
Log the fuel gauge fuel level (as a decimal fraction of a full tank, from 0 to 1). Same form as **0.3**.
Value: **0.875**
